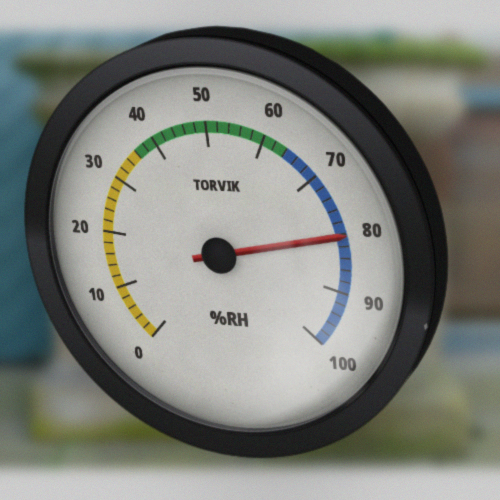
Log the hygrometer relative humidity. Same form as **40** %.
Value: **80** %
